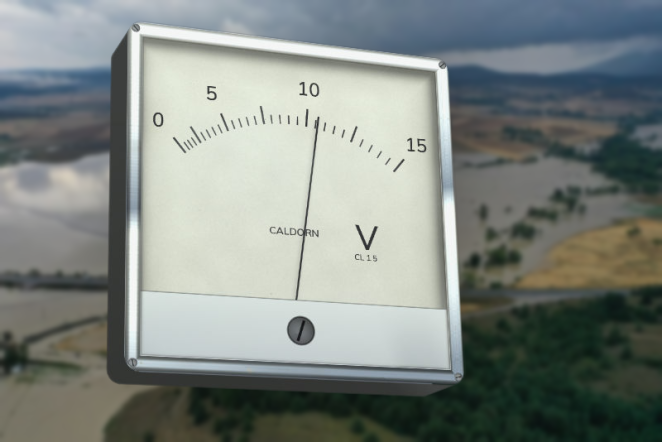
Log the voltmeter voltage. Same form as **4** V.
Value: **10.5** V
